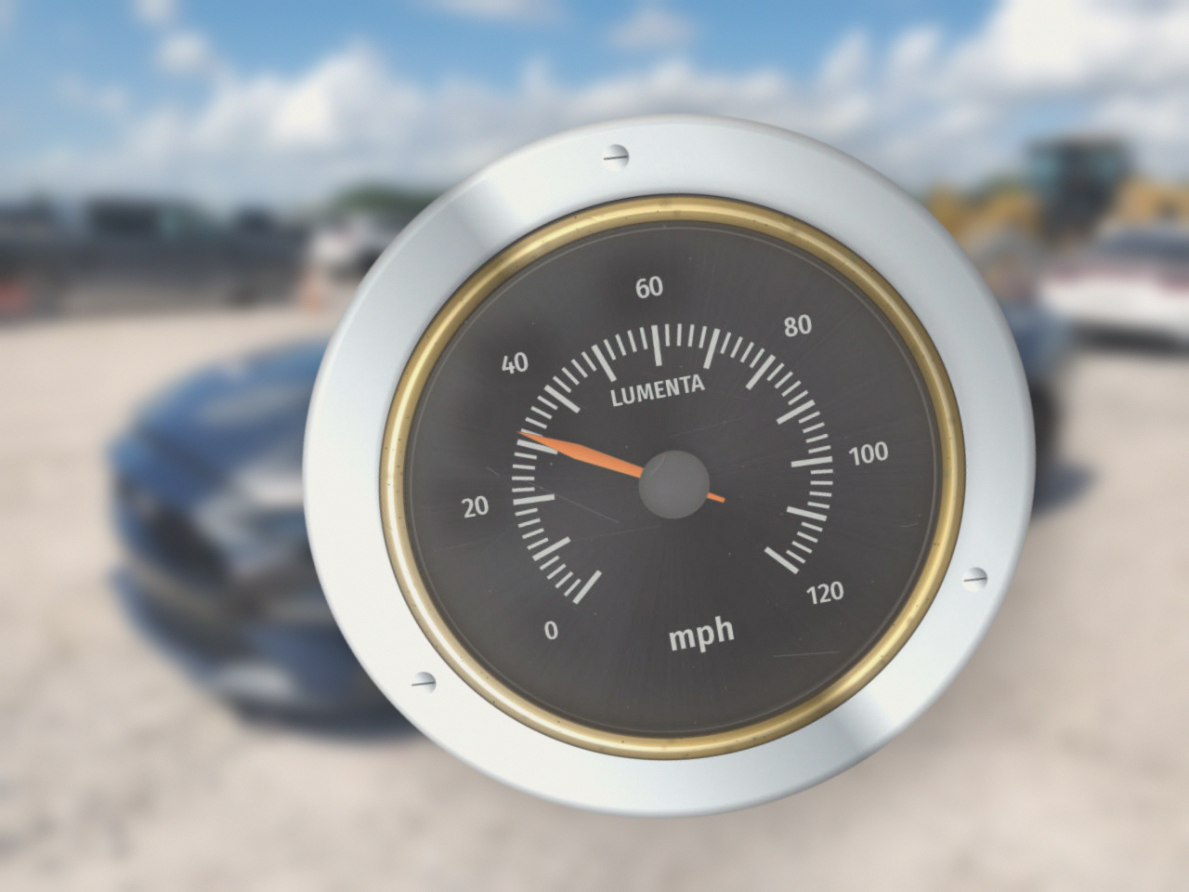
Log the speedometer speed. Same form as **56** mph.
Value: **32** mph
